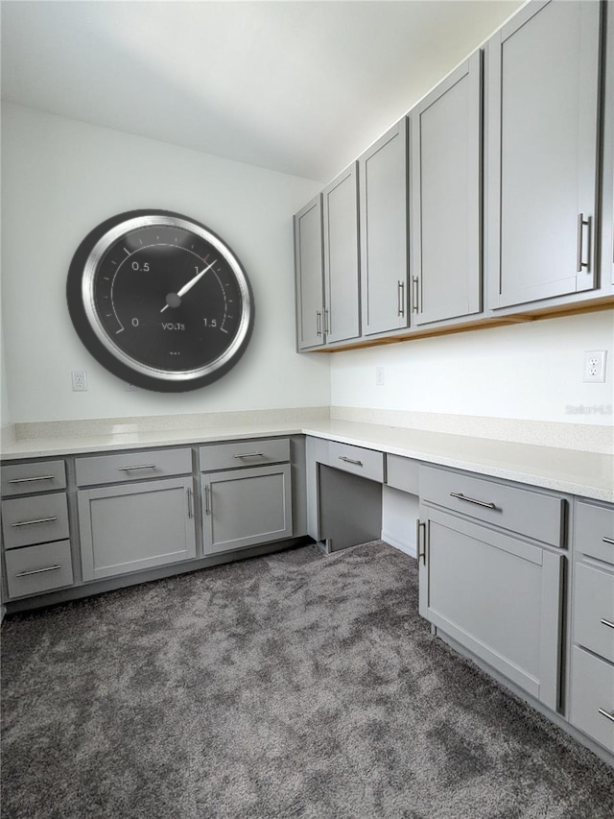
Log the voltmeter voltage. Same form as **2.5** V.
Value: **1.05** V
